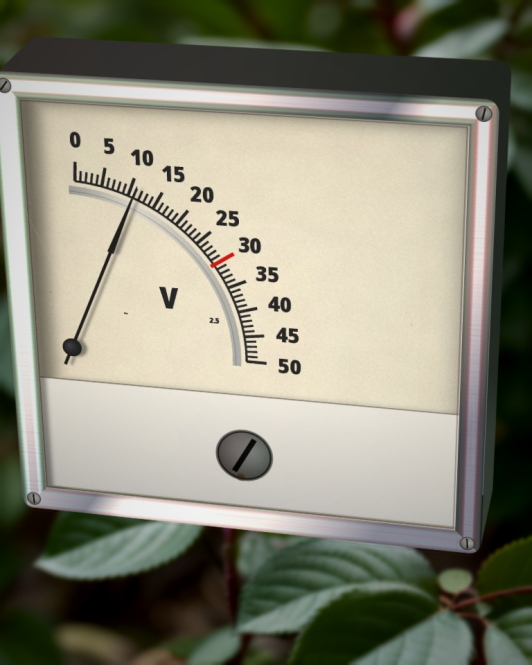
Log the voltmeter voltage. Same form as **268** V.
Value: **11** V
